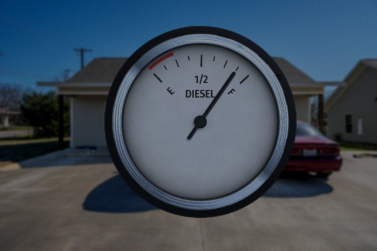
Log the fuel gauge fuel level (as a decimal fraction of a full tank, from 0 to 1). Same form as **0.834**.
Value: **0.875**
